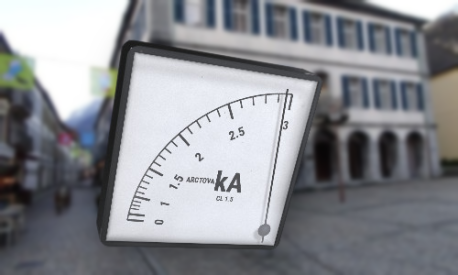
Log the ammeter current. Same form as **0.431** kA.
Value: **2.95** kA
